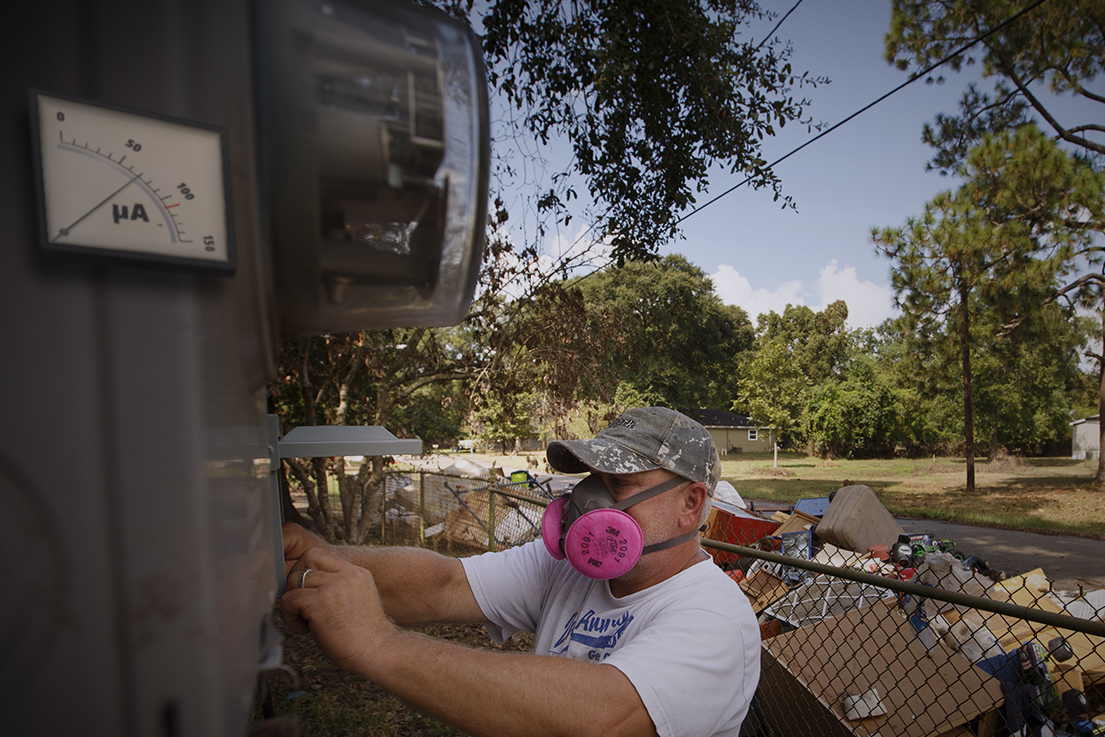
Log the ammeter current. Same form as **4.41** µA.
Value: **70** µA
